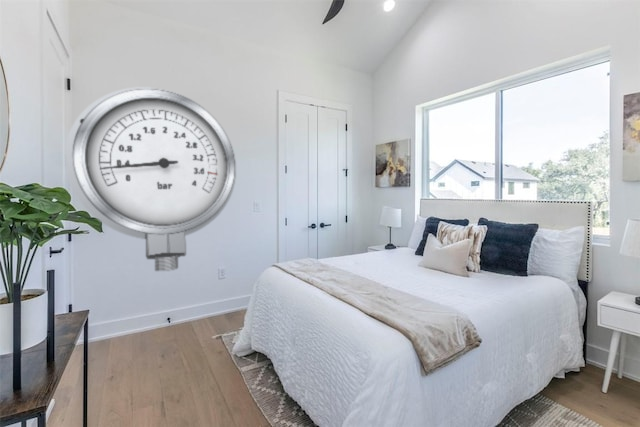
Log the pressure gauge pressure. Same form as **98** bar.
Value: **0.3** bar
